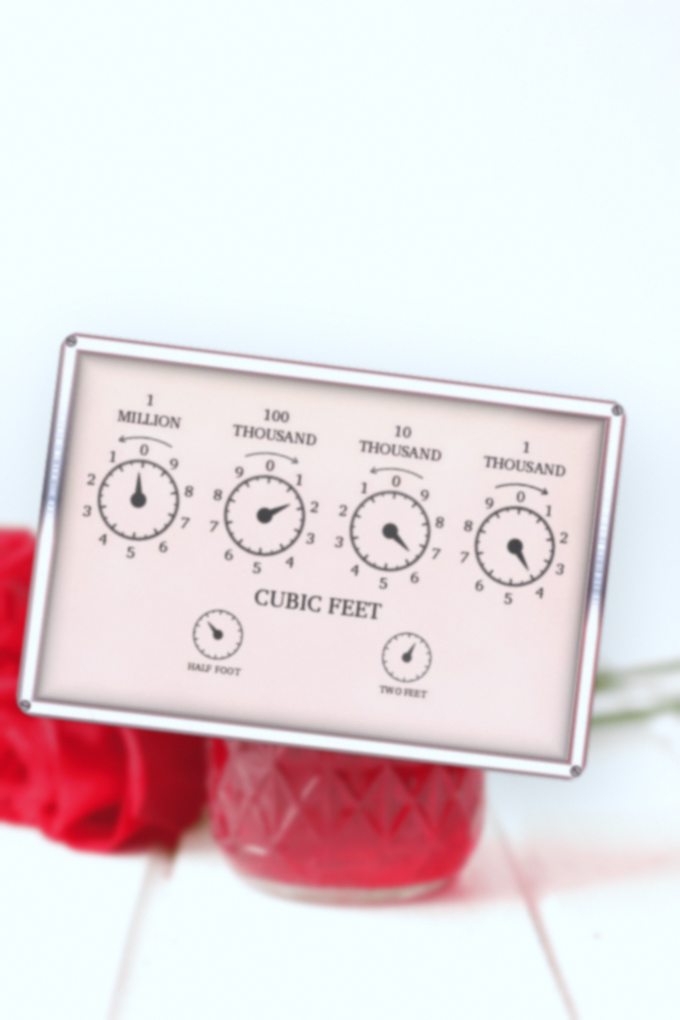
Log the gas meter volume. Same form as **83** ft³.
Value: **16400** ft³
